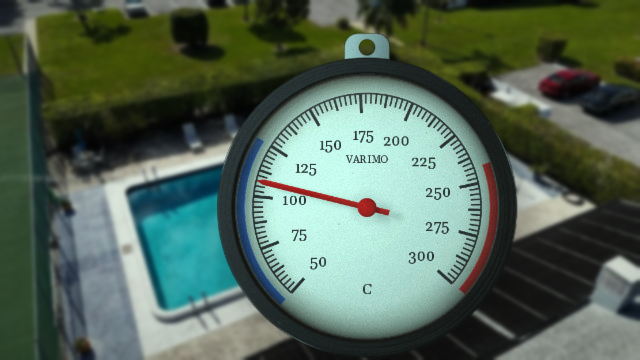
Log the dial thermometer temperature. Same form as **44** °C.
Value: **107.5** °C
